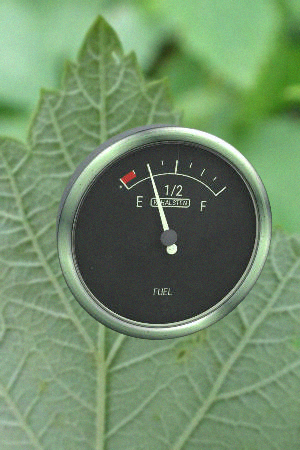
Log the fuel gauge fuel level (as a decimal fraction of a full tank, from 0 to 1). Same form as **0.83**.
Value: **0.25**
